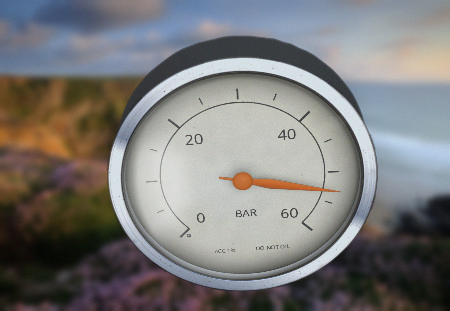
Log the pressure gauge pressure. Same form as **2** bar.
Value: **52.5** bar
